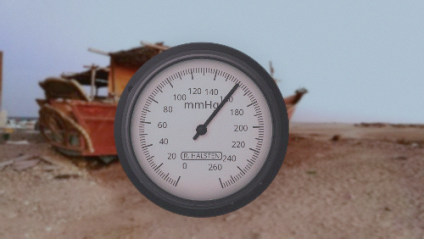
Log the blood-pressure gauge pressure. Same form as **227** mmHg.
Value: **160** mmHg
